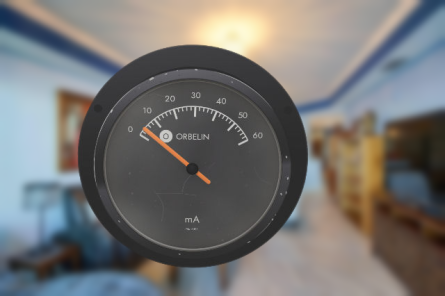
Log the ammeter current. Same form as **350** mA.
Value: **4** mA
